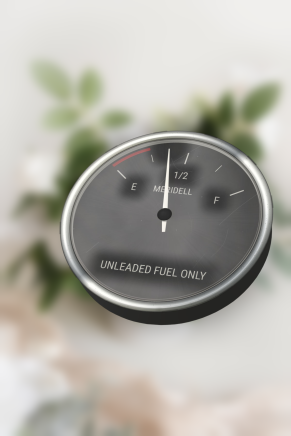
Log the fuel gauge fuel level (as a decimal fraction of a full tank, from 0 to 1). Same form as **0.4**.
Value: **0.375**
